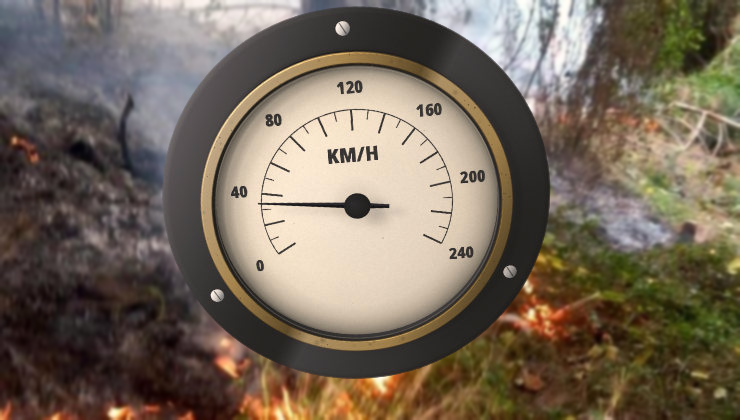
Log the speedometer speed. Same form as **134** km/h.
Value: **35** km/h
